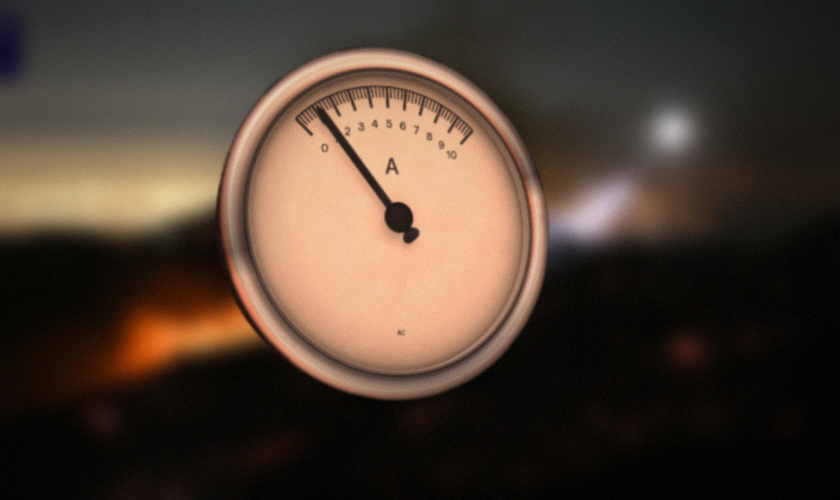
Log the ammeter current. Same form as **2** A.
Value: **1** A
